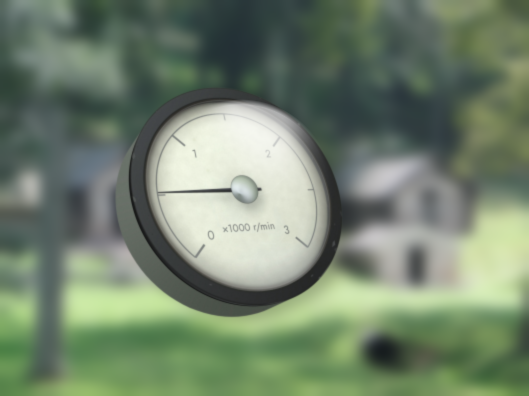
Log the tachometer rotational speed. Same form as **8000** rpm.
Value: **500** rpm
